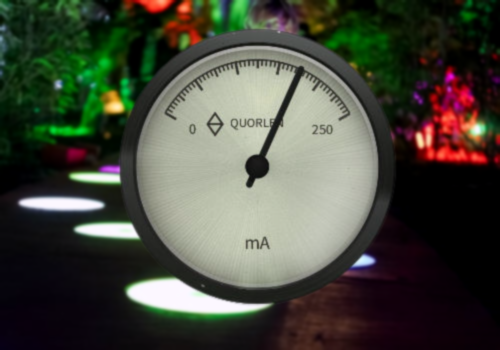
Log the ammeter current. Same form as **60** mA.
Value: **175** mA
